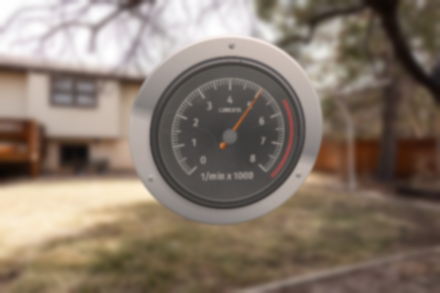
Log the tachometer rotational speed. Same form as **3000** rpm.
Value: **5000** rpm
